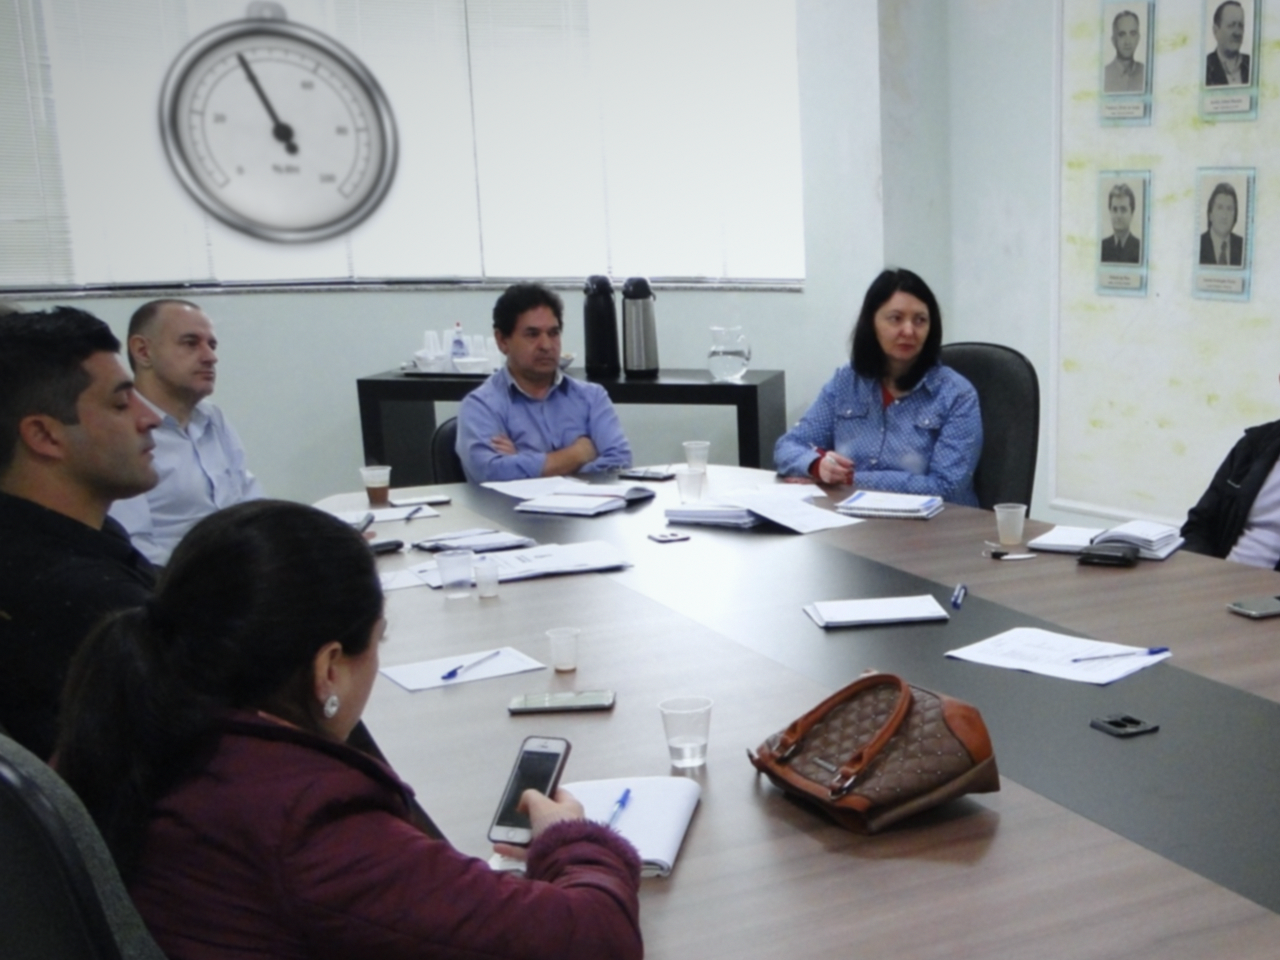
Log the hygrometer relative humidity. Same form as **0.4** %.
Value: **40** %
